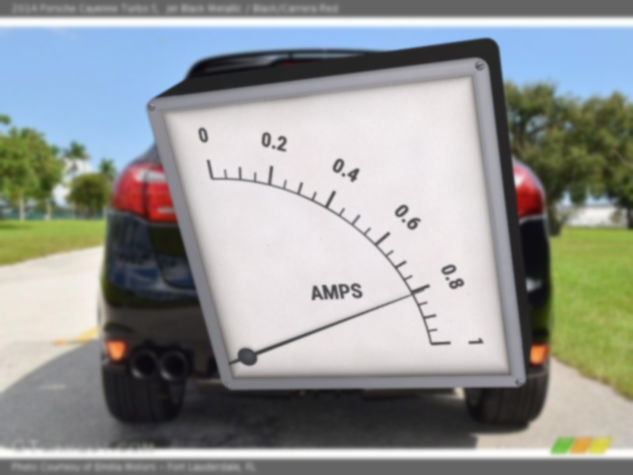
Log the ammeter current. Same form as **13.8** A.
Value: **0.8** A
